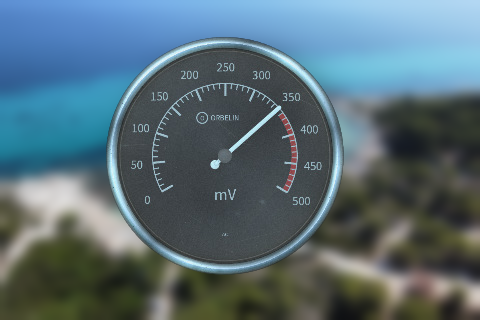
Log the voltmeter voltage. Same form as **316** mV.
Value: **350** mV
